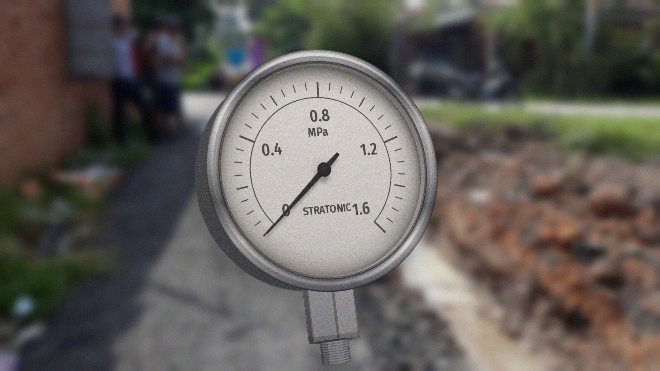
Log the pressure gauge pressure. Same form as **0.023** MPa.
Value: **0** MPa
